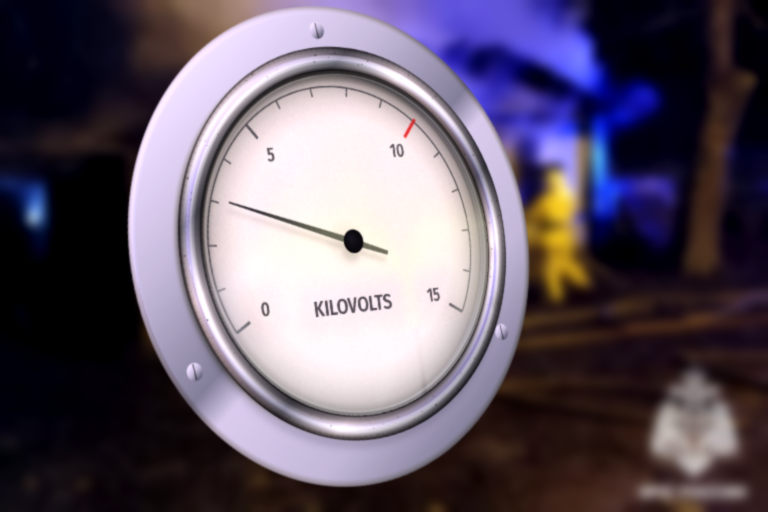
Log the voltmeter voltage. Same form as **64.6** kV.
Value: **3** kV
